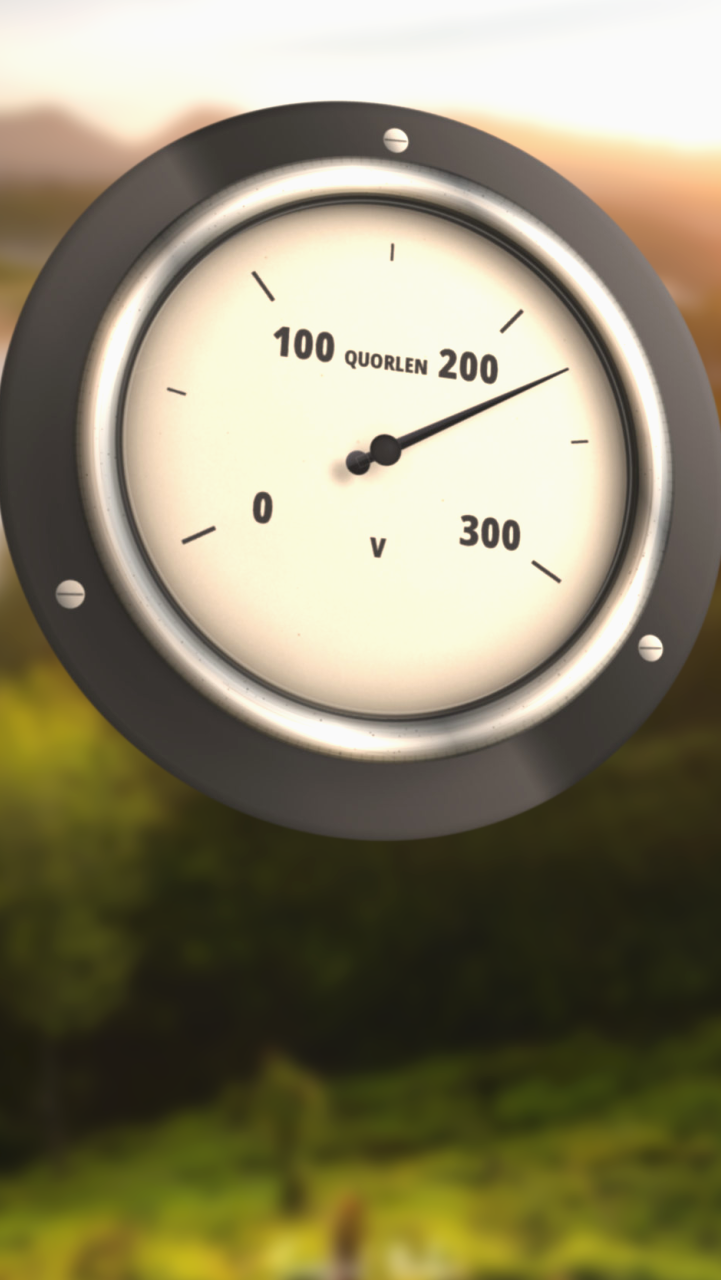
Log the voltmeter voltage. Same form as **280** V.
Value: **225** V
